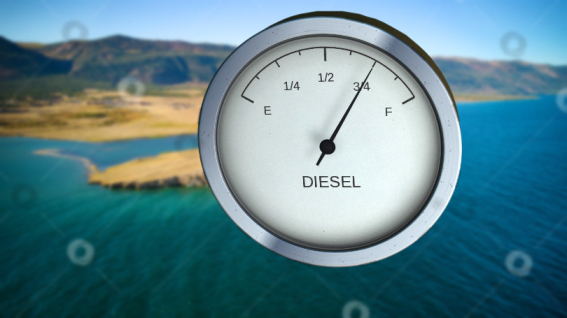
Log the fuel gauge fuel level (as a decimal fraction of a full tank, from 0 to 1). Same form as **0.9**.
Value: **0.75**
